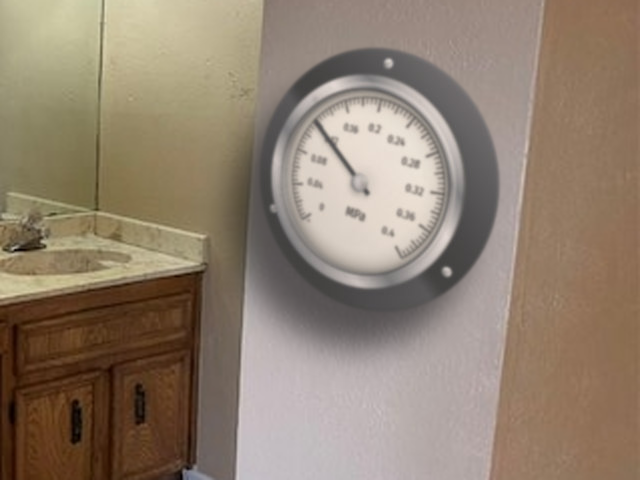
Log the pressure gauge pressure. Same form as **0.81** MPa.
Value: **0.12** MPa
